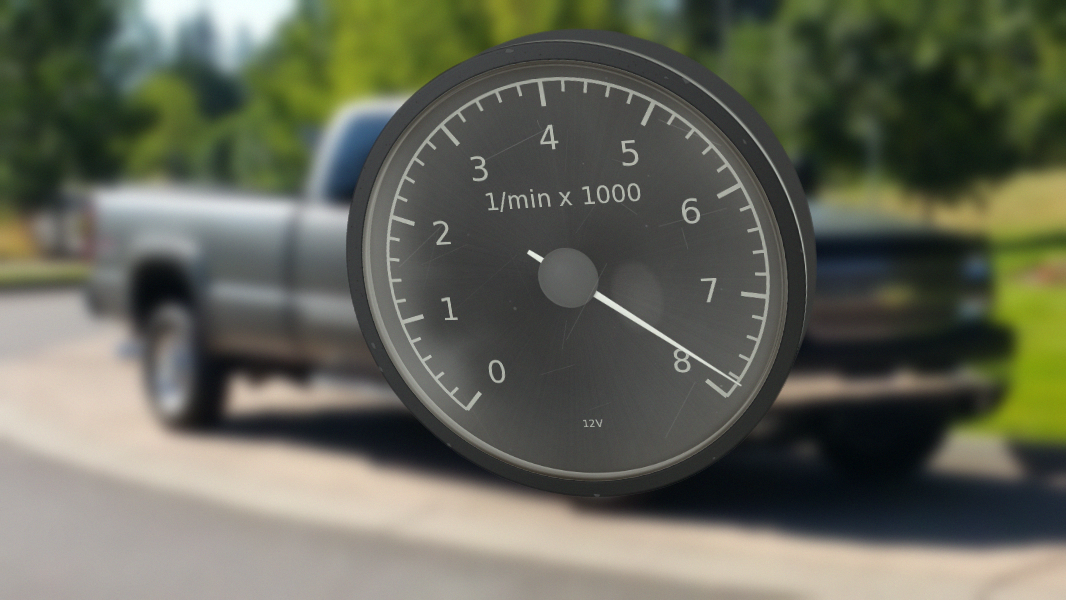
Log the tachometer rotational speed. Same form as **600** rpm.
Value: **7800** rpm
